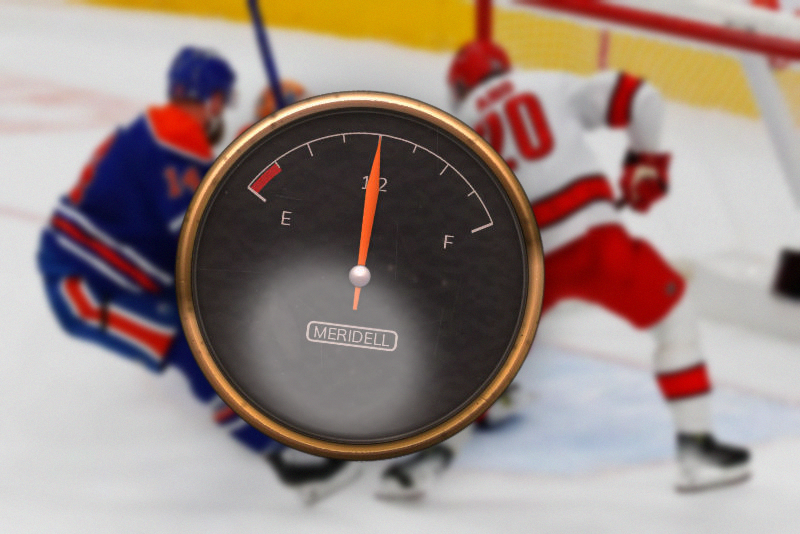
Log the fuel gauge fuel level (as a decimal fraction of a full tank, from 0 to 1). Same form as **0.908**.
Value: **0.5**
